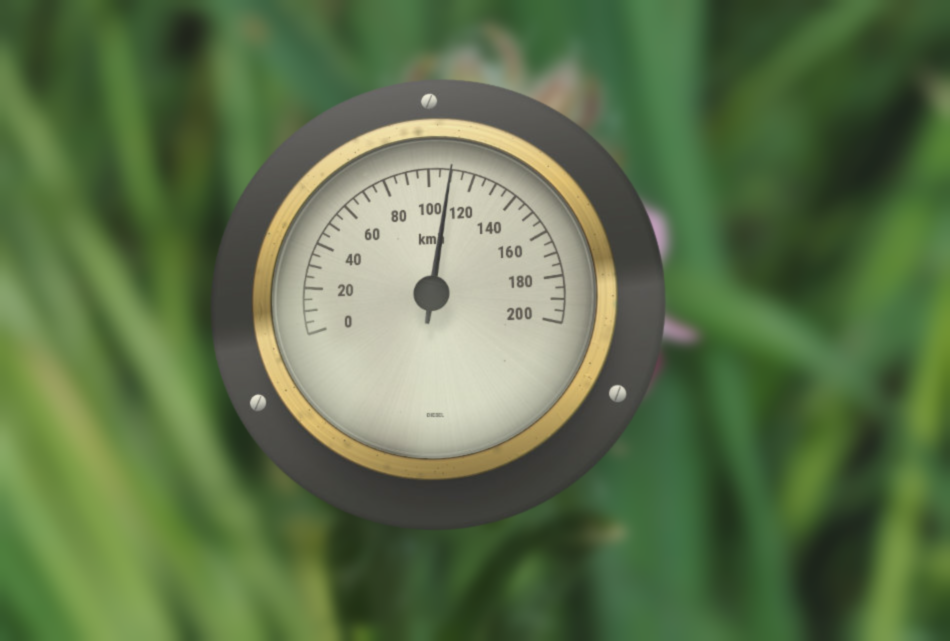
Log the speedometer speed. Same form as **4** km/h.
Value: **110** km/h
